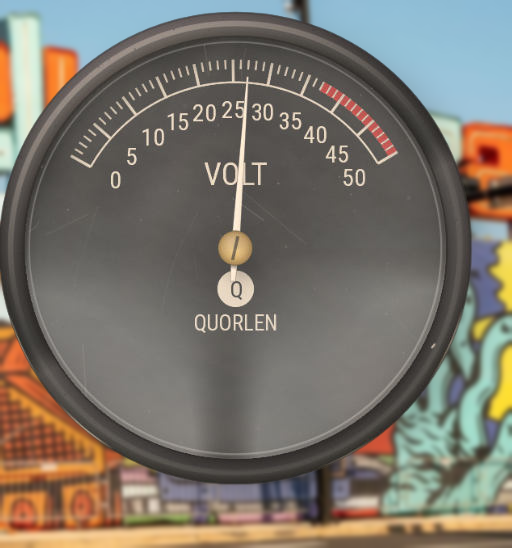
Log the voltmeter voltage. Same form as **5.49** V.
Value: **27** V
